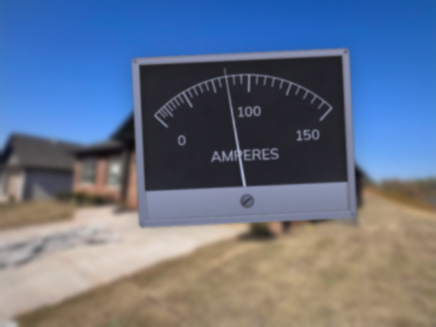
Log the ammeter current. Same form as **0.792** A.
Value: **85** A
